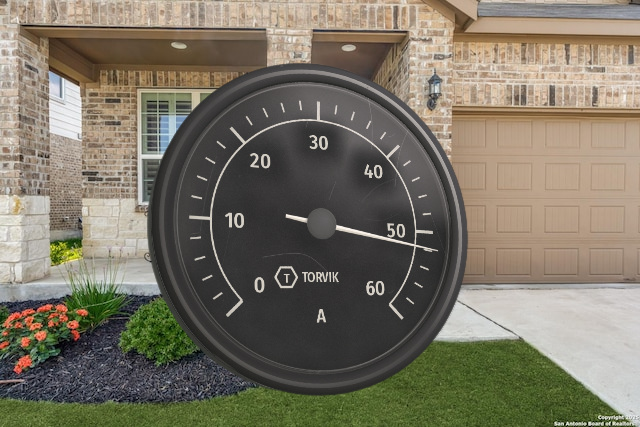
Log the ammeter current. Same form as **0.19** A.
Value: **52** A
